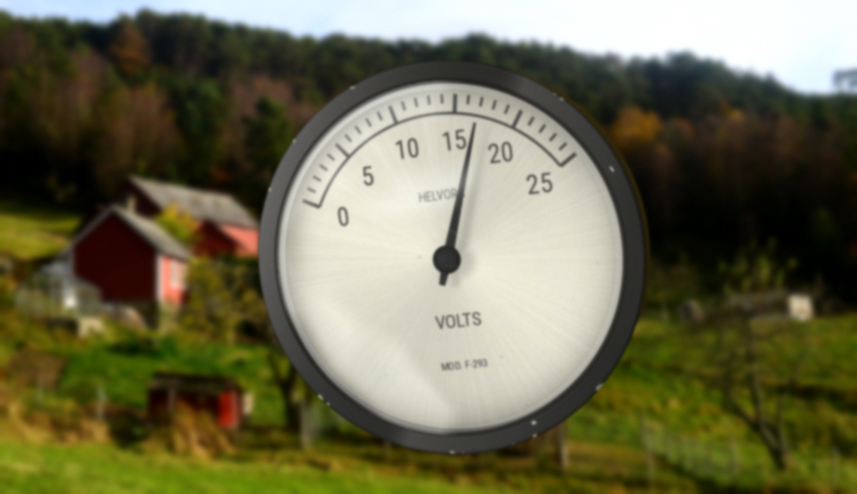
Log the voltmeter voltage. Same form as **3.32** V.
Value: **17** V
